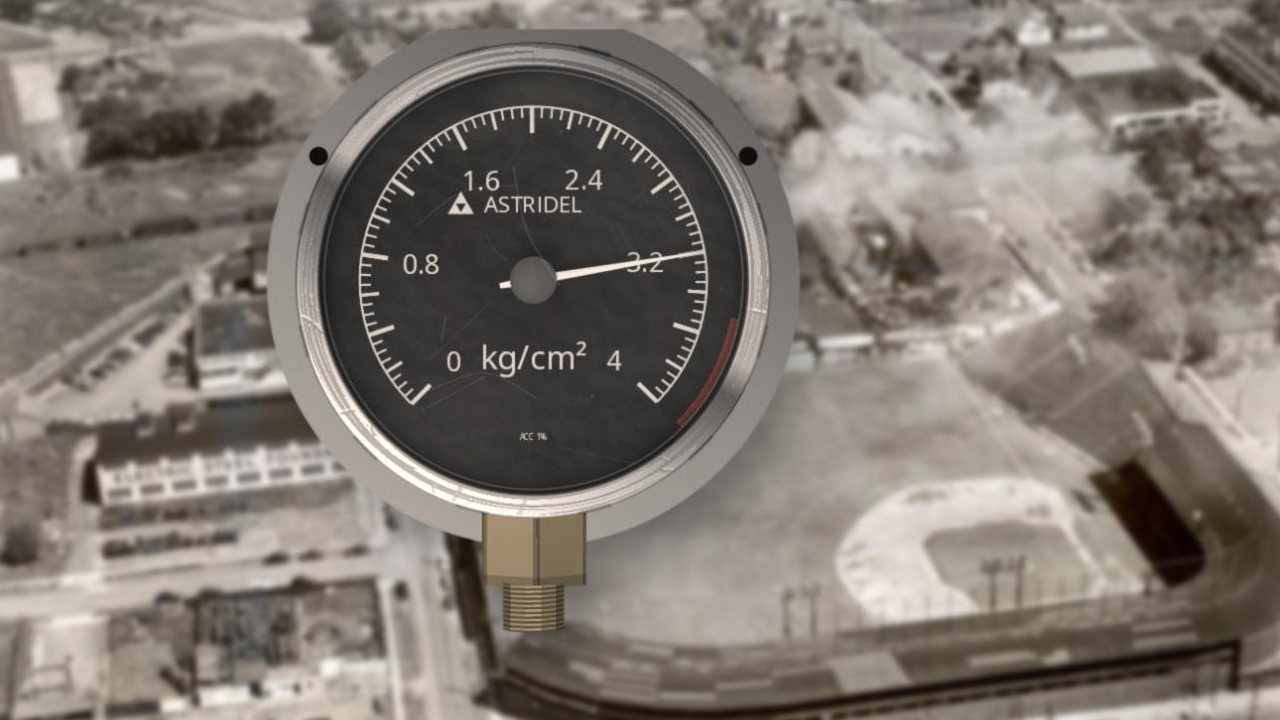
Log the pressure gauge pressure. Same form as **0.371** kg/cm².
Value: **3.2** kg/cm²
